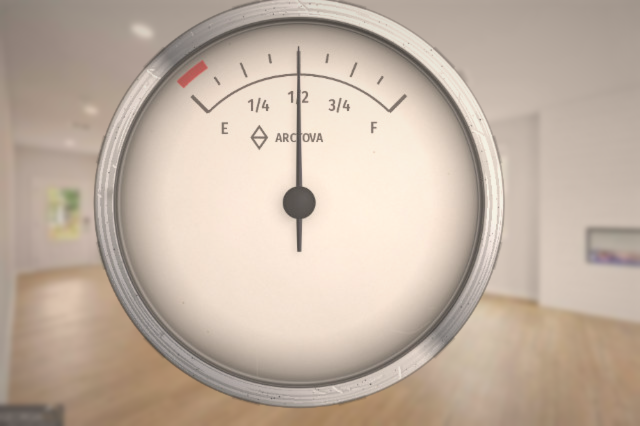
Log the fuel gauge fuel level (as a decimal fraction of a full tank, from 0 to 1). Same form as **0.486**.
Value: **0.5**
